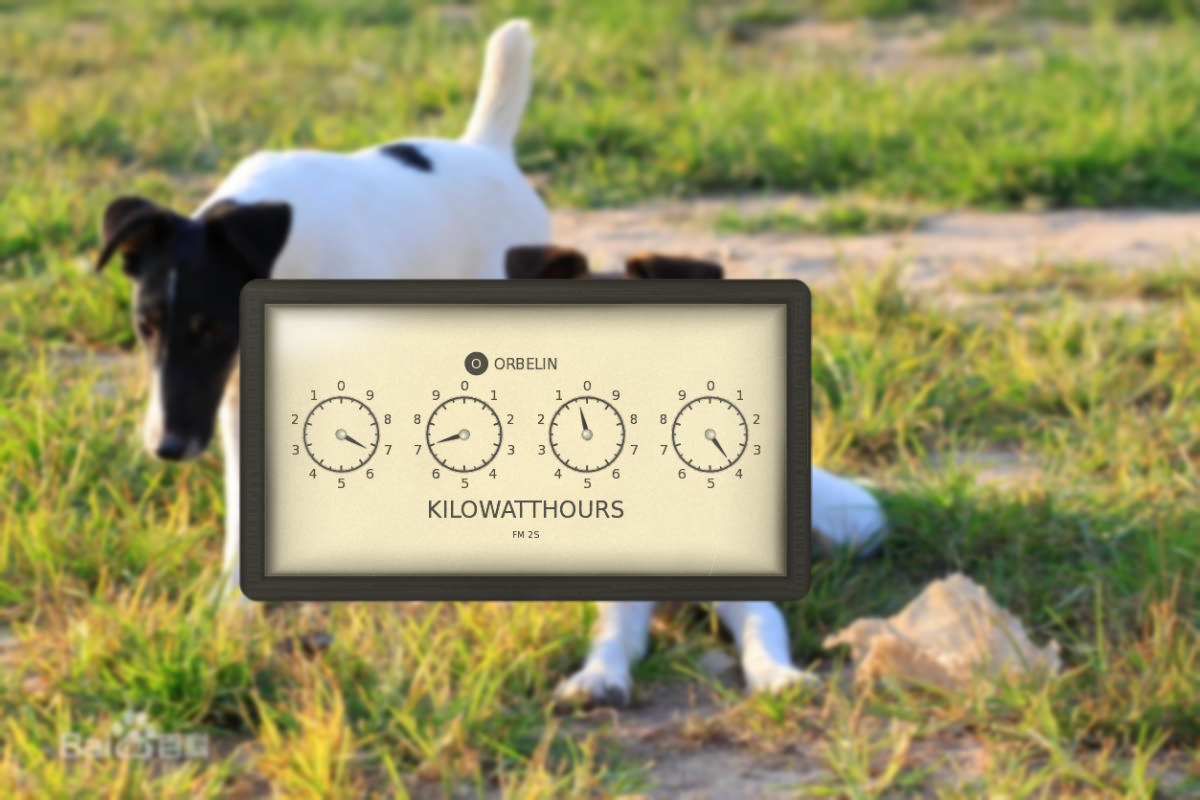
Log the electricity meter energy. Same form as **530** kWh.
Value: **6704** kWh
